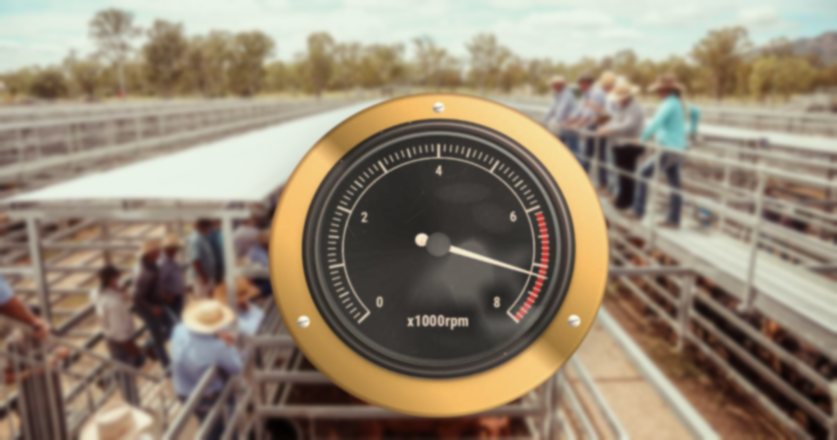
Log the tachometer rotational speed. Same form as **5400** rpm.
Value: **7200** rpm
